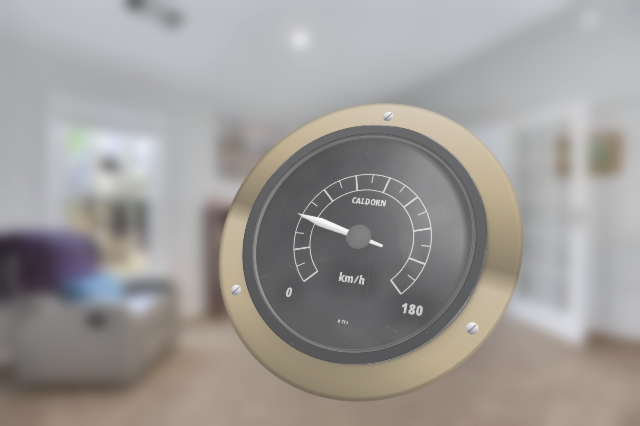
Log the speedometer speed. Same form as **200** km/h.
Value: **40** km/h
